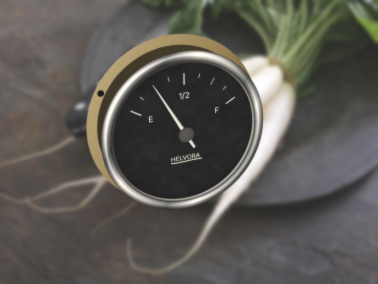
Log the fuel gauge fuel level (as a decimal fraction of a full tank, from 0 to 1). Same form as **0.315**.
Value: **0.25**
